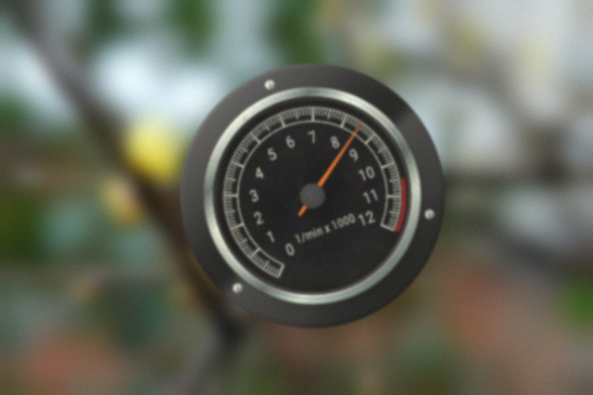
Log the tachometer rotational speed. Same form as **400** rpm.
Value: **8500** rpm
